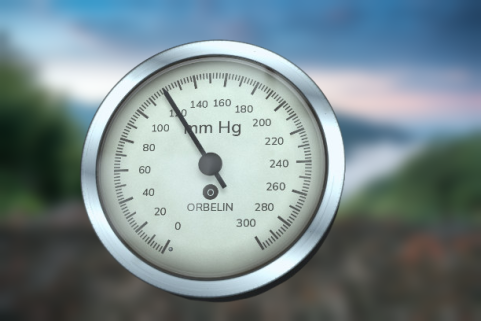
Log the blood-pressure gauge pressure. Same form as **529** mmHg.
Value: **120** mmHg
